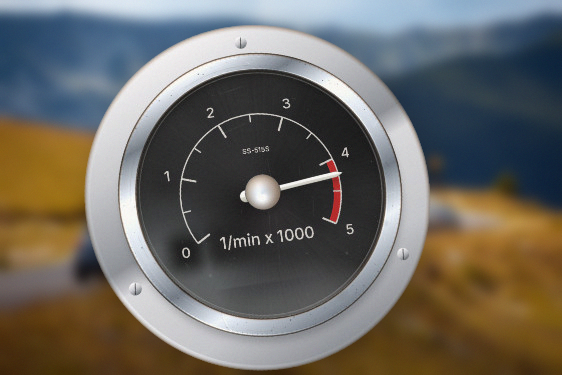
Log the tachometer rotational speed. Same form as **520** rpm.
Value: **4250** rpm
